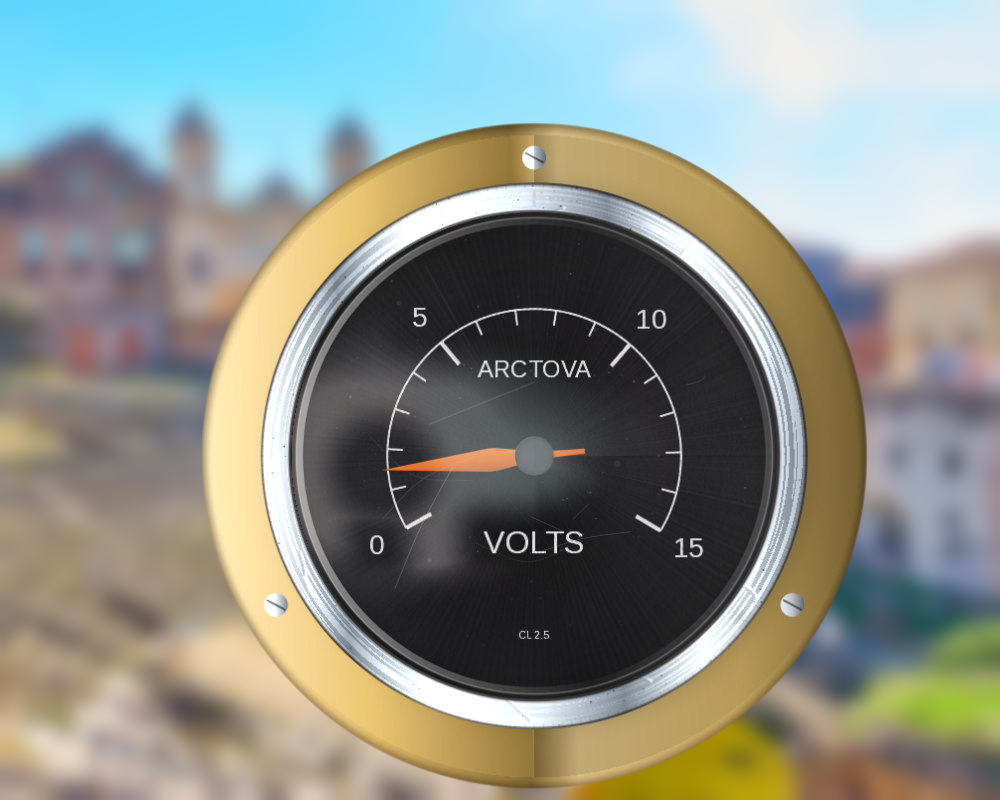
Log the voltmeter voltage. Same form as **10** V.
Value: **1.5** V
